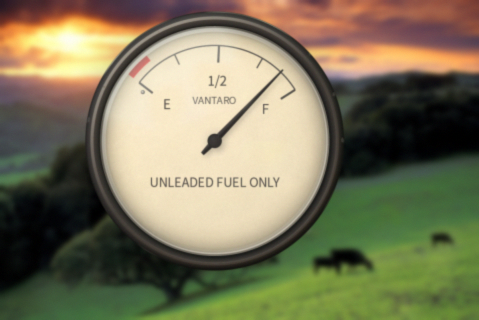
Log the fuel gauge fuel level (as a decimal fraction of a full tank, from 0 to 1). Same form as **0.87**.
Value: **0.875**
